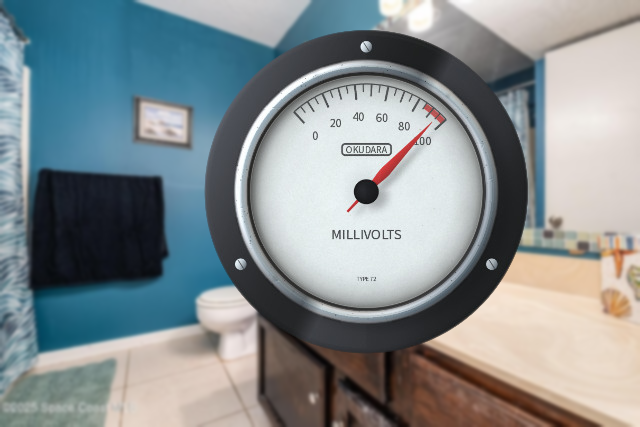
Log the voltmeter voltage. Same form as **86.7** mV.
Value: **95** mV
